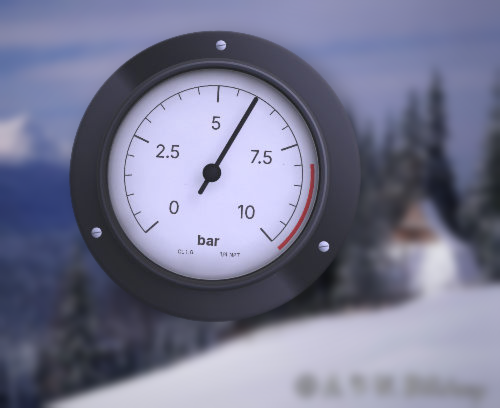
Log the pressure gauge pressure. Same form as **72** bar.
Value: **6** bar
